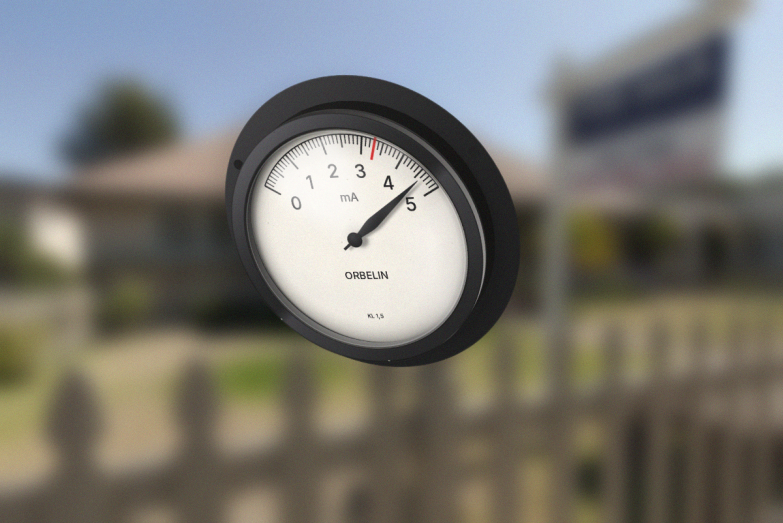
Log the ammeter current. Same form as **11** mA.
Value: **4.6** mA
